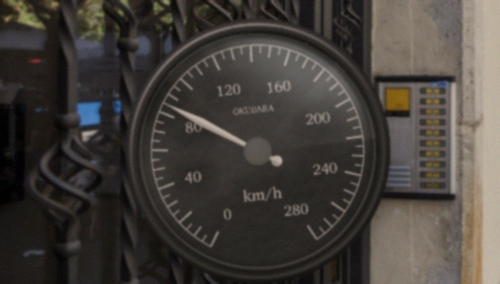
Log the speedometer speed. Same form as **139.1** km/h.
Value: **85** km/h
